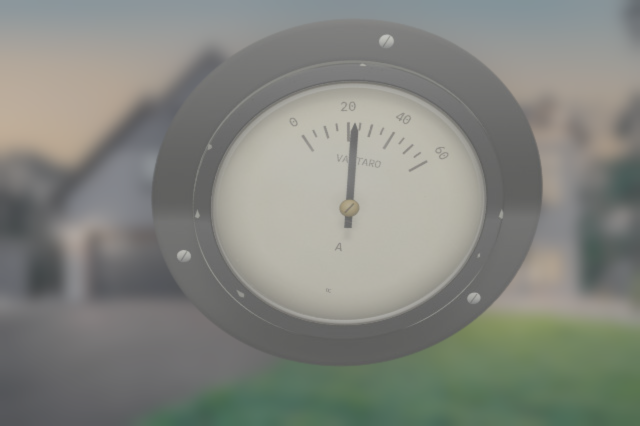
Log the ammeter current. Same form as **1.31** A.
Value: **22.5** A
